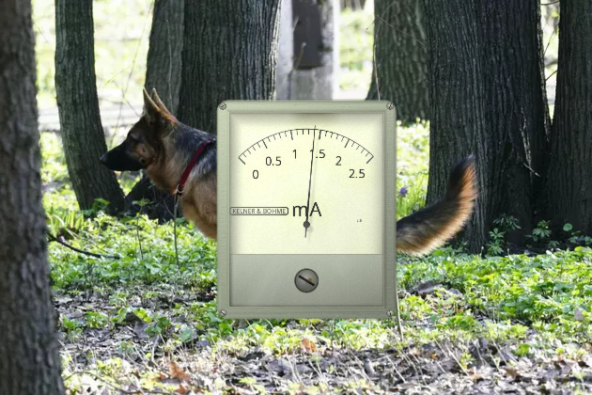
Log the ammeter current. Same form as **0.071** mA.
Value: **1.4** mA
